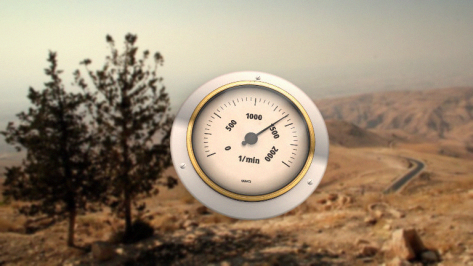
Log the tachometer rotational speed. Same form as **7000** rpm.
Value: **1400** rpm
